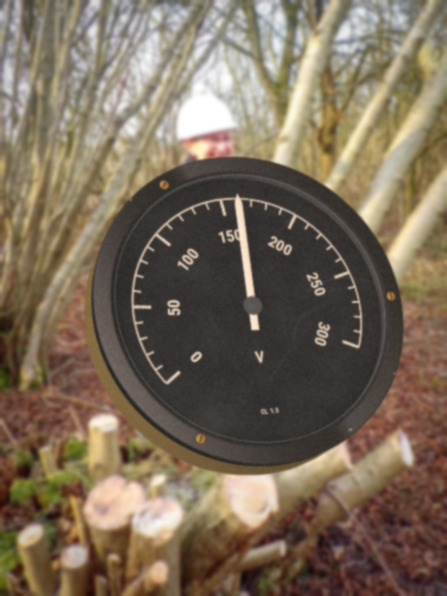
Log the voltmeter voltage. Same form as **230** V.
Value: **160** V
